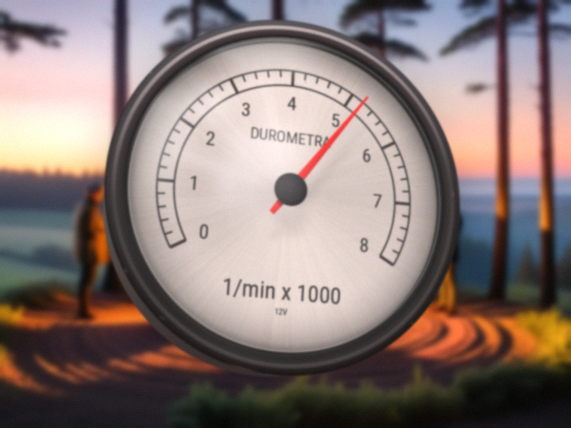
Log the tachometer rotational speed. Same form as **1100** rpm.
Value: **5200** rpm
